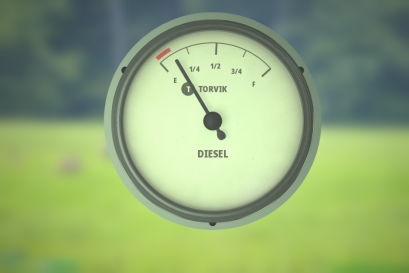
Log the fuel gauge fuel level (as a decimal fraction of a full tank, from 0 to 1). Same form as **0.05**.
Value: **0.125**
